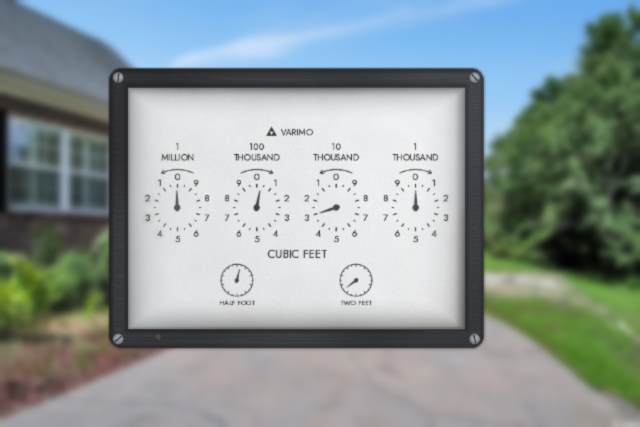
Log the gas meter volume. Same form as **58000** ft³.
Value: **3000** ft³
